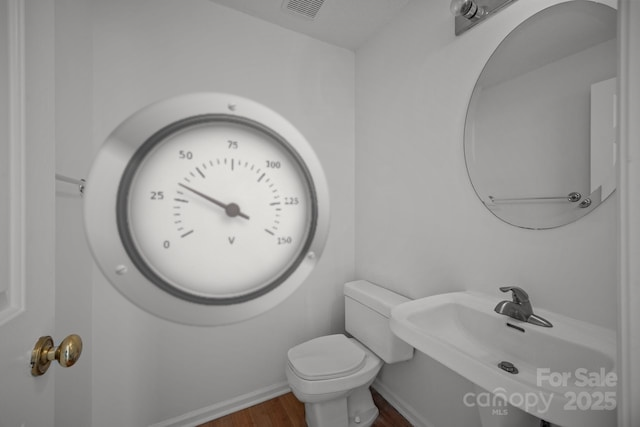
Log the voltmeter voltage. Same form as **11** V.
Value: **35** V
